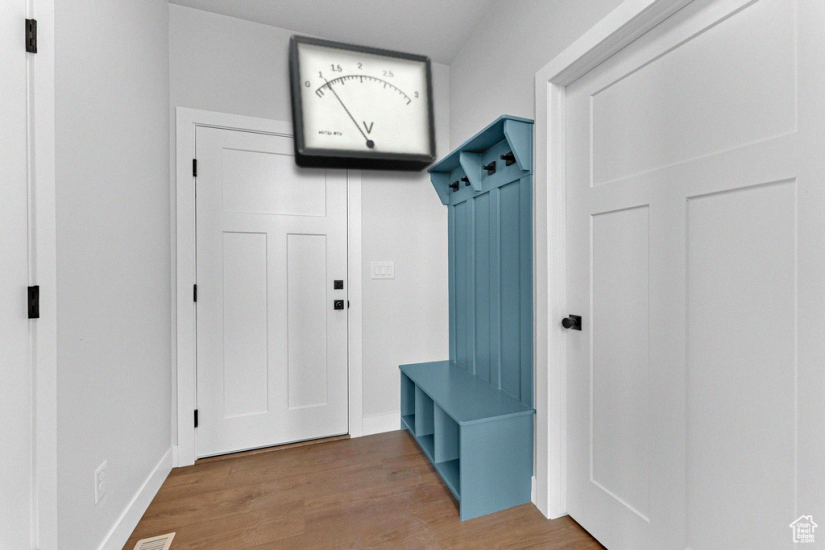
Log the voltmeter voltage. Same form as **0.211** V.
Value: **1** V
